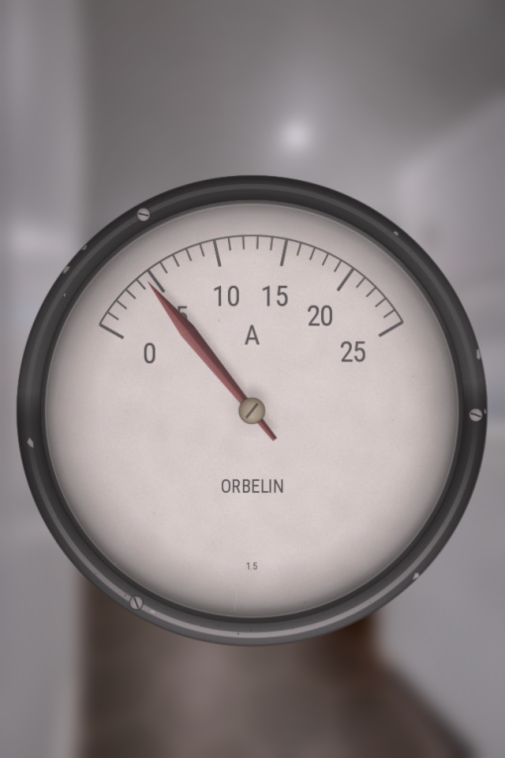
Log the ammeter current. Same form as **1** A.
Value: **4.5** A
